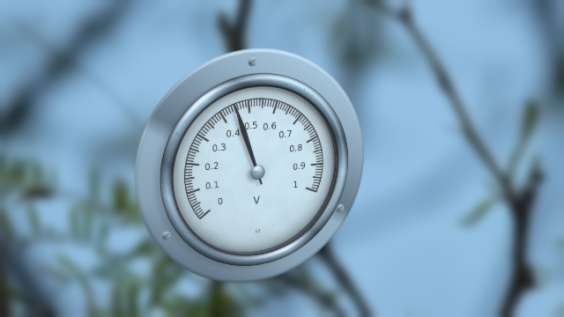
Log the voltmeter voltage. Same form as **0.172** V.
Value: **0.45** V
